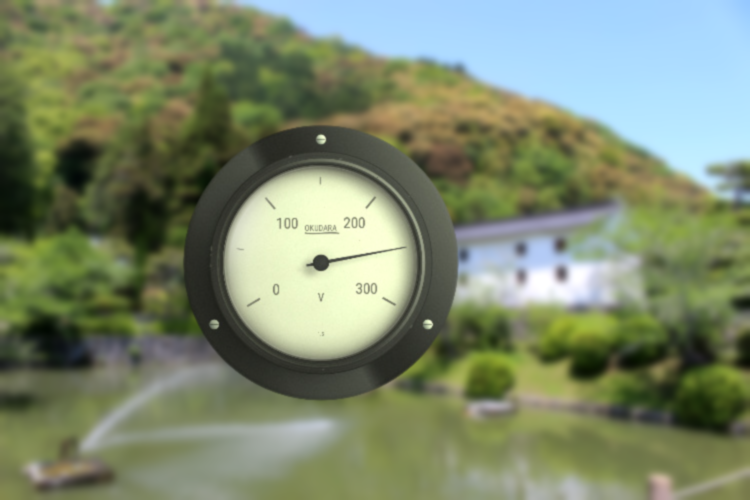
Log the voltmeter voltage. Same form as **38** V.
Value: **250** V
